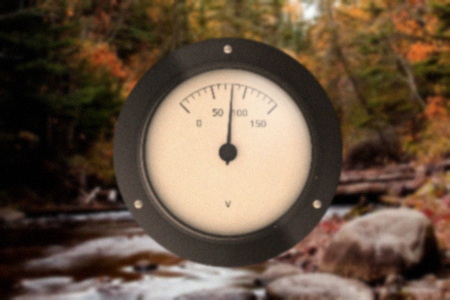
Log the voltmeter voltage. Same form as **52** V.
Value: **80** V
